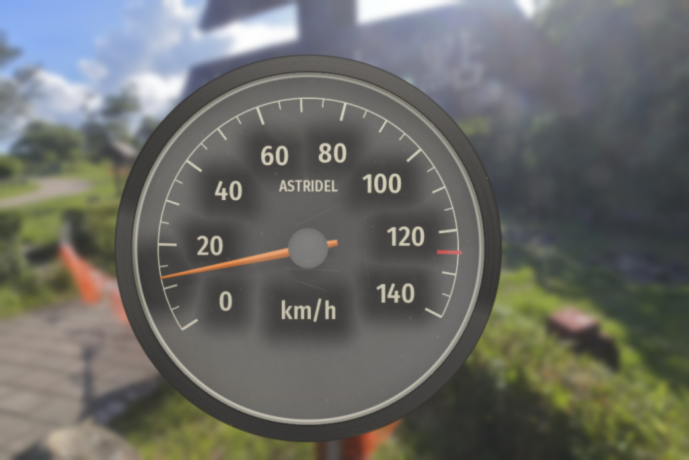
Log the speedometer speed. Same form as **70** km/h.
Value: **12.5** km/h
